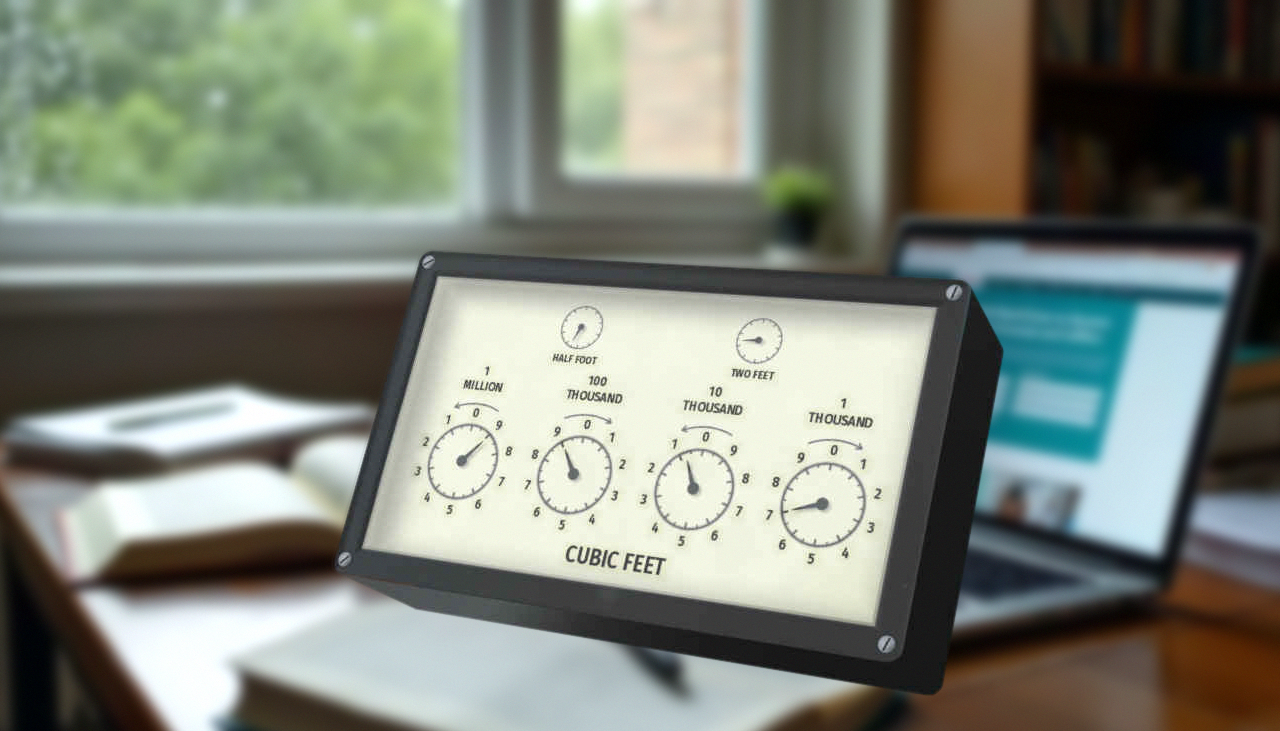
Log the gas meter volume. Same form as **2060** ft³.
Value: **890700** ft³
